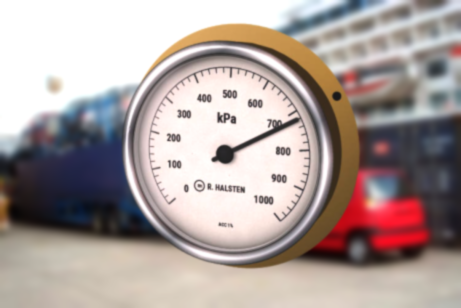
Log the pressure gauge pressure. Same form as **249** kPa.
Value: **720** kPa
